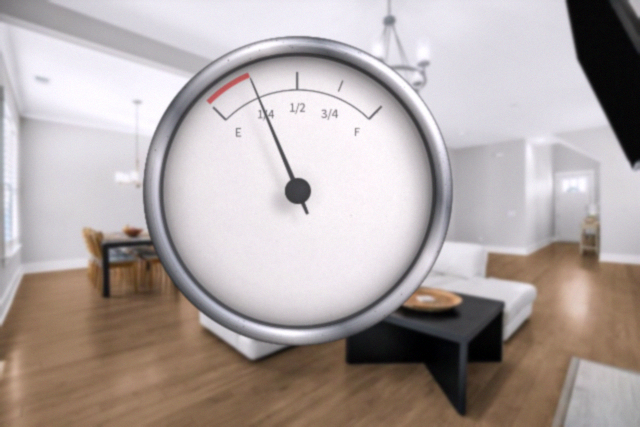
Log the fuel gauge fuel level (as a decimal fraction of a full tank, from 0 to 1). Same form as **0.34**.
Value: **0.25**
